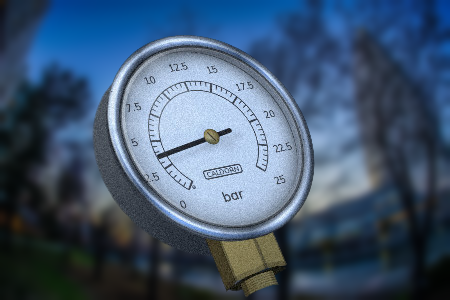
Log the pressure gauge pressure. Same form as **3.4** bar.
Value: **3.5** bar
